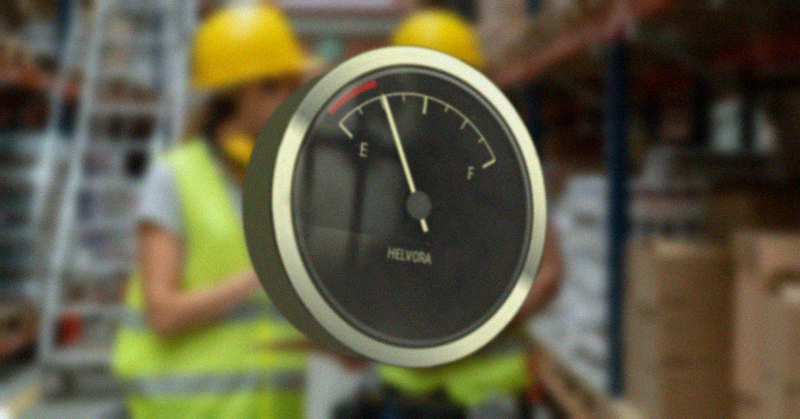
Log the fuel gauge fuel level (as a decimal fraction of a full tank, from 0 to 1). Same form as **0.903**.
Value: **0.25**
